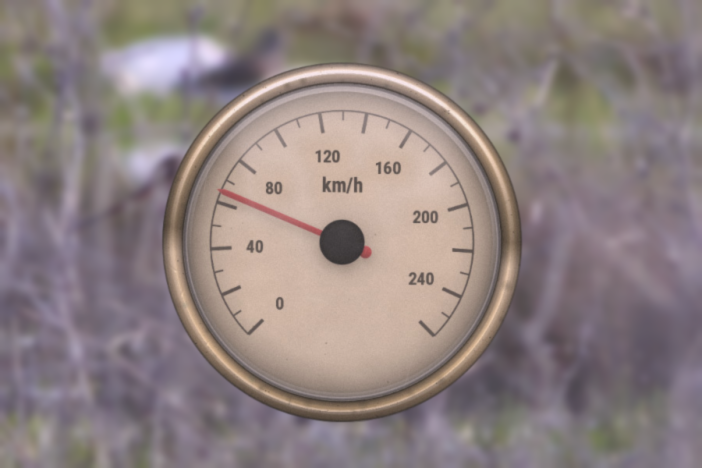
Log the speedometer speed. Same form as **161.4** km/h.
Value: **65** km/h
